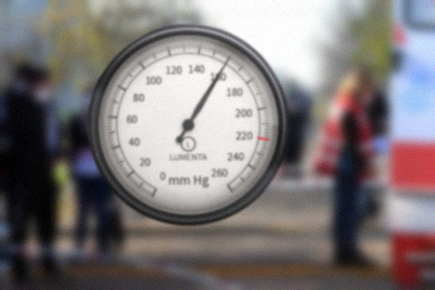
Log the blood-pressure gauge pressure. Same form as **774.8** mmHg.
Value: **160** mmHg
